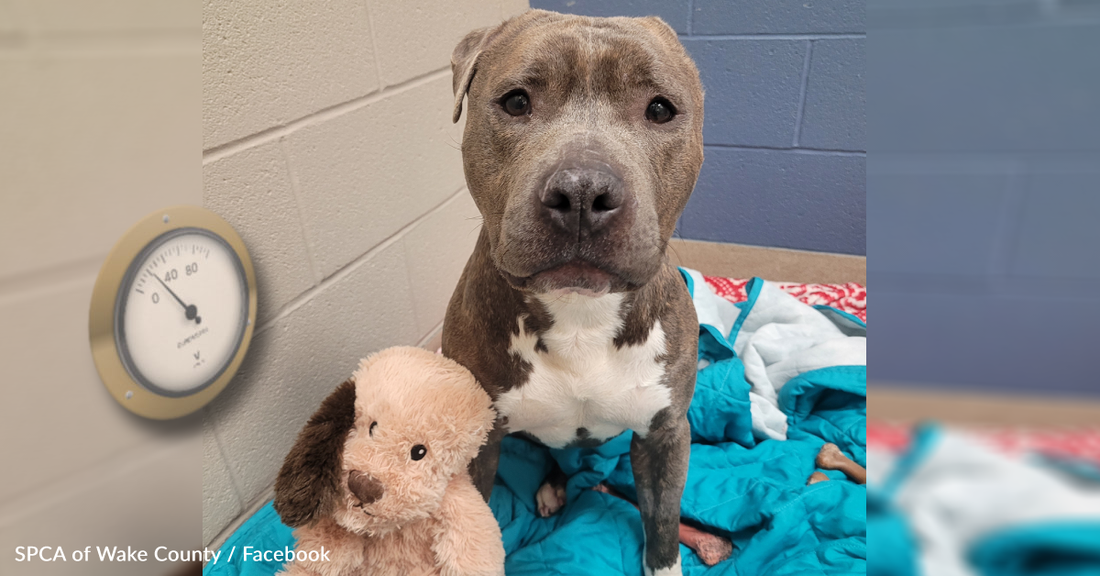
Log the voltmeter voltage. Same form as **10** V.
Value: **20** V
